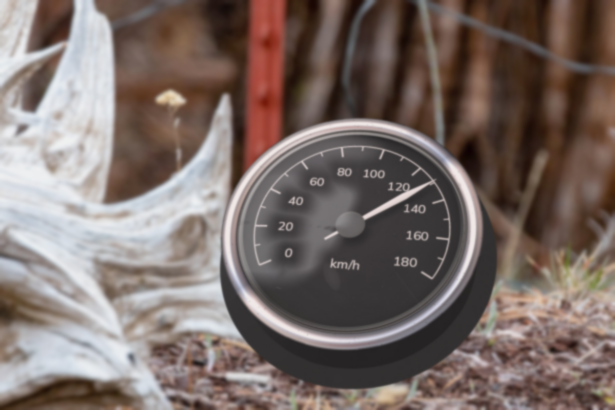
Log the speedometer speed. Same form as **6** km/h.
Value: **130** km/h
